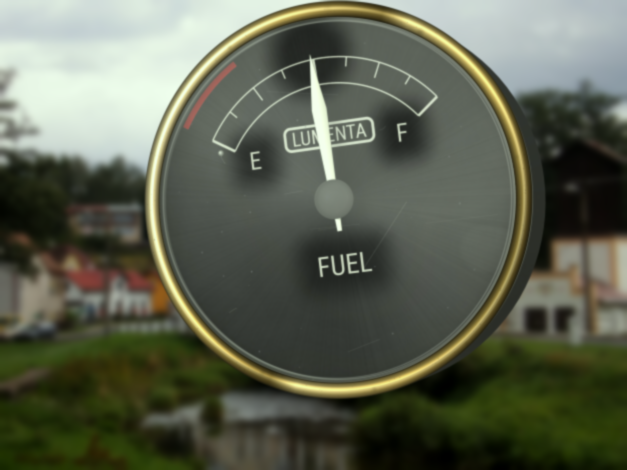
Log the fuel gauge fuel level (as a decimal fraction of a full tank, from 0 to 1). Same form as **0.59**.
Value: **0.5**
